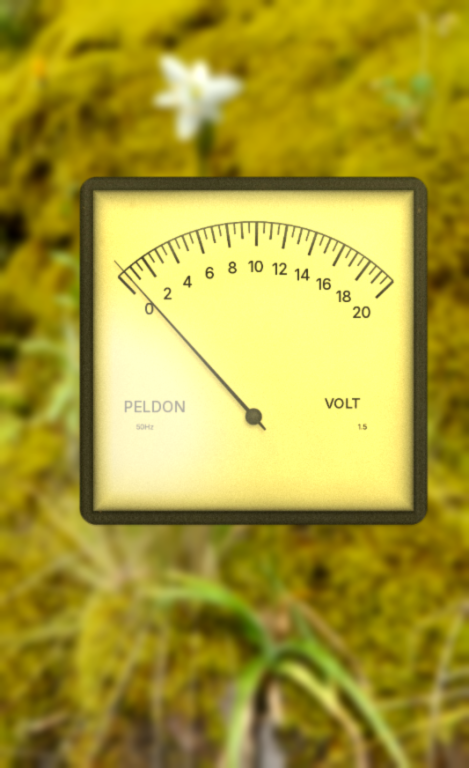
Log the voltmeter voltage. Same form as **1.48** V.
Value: **0.5** V
